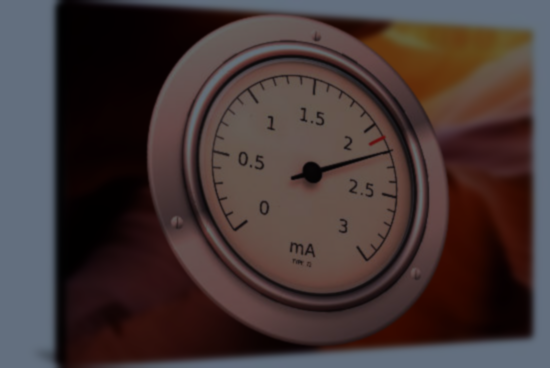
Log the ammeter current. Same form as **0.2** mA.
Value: **2.2** mA
